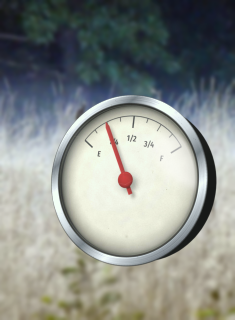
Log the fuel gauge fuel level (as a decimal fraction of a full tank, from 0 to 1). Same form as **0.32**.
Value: **0.25**
